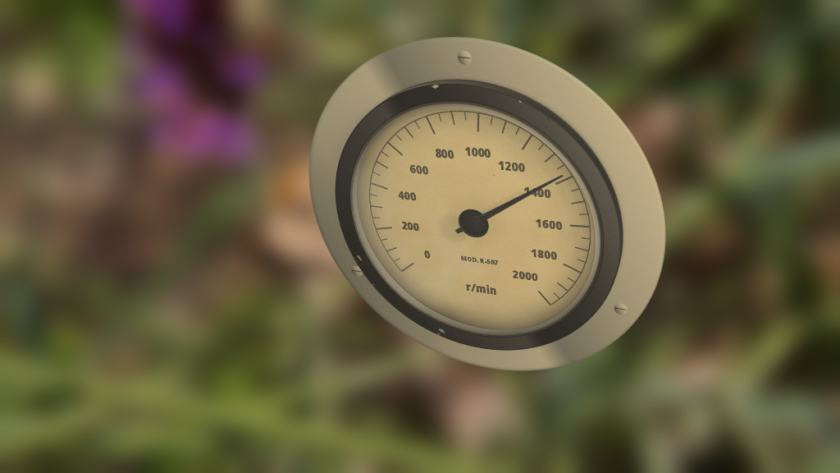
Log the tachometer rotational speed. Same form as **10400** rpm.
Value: **1375** rpm
